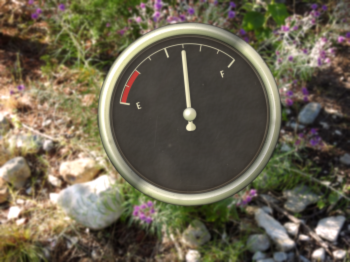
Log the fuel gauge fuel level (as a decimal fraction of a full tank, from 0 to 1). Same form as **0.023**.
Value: **0.625**
